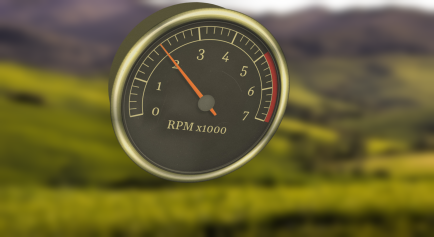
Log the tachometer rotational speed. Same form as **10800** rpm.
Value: **2000** rpm
